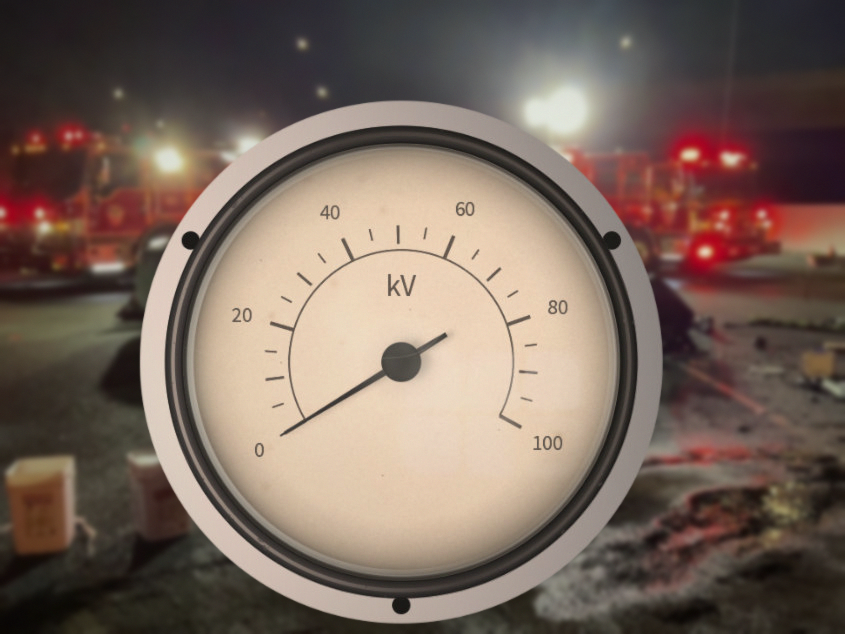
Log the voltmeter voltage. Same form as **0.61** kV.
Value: **0** kV
